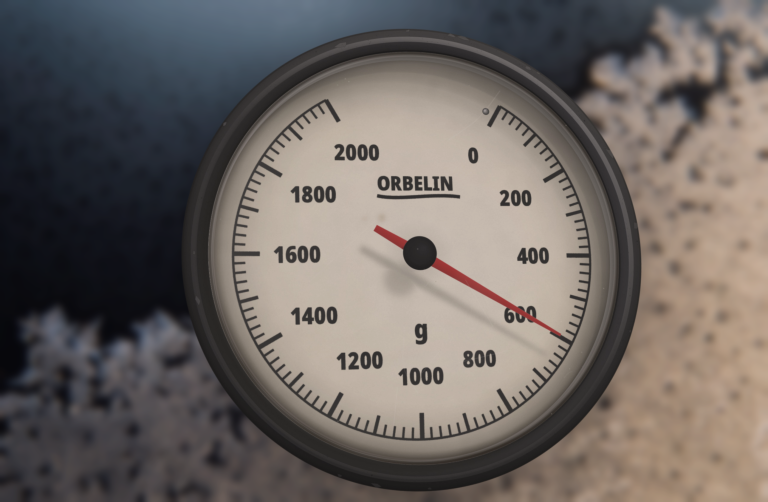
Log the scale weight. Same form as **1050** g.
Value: **600** g
